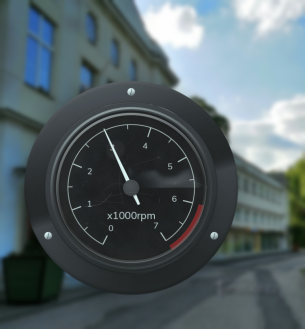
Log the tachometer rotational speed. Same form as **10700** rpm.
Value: **3000** rpm
